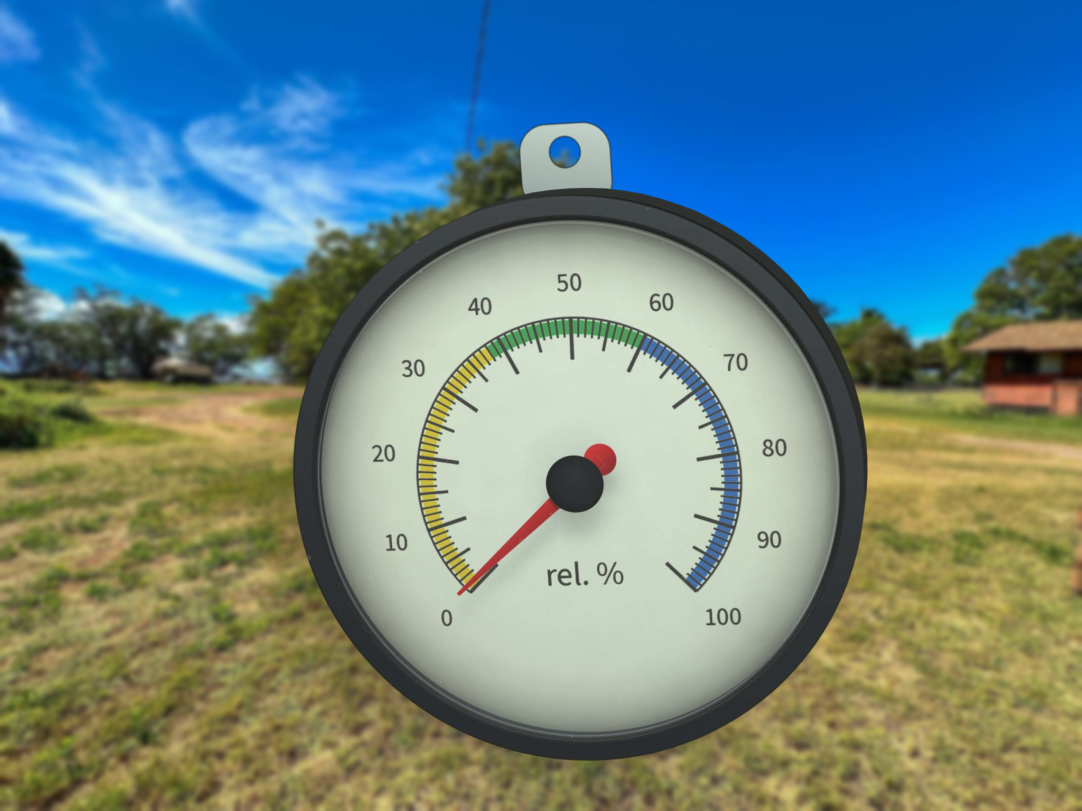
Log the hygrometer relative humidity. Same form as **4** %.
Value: **1** %
